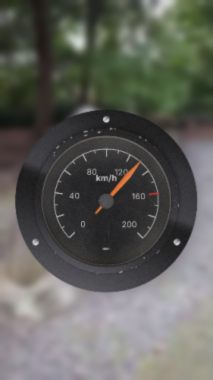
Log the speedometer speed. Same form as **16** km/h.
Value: **130** km/h
